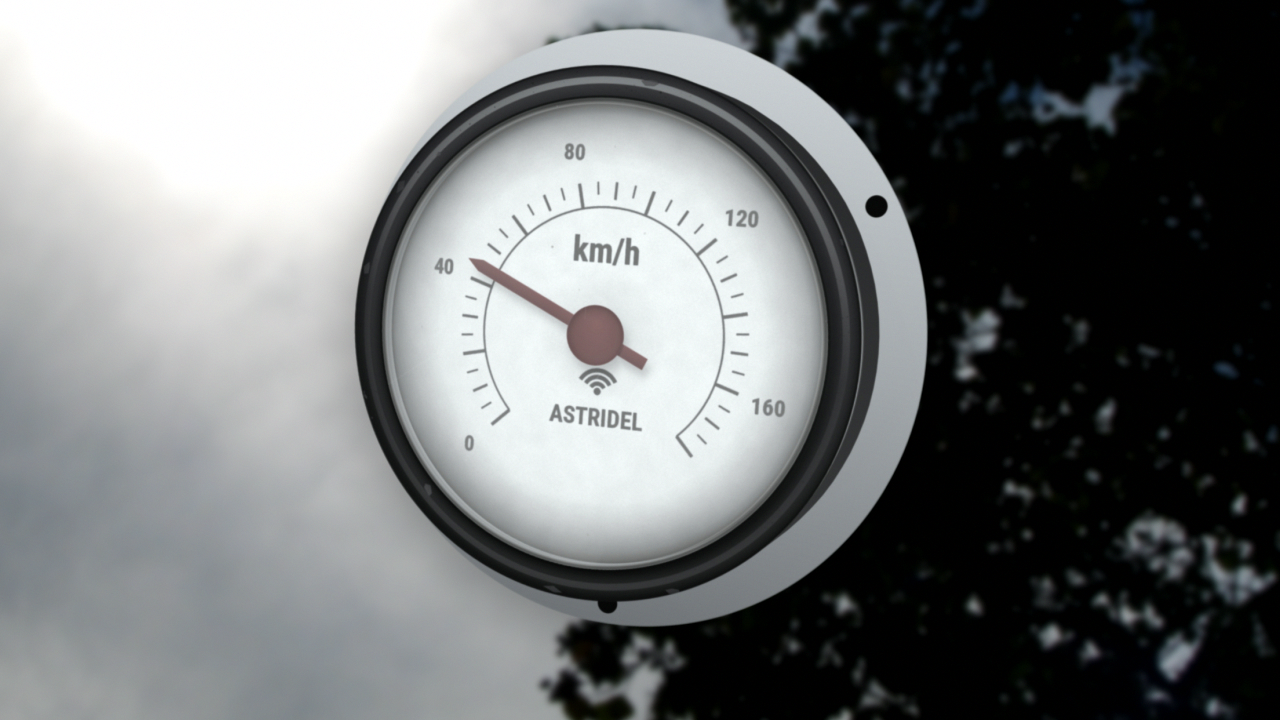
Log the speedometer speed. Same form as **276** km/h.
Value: **45** km/h
